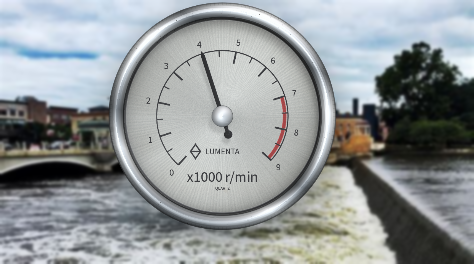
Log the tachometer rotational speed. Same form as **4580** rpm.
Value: **4000** rpm
